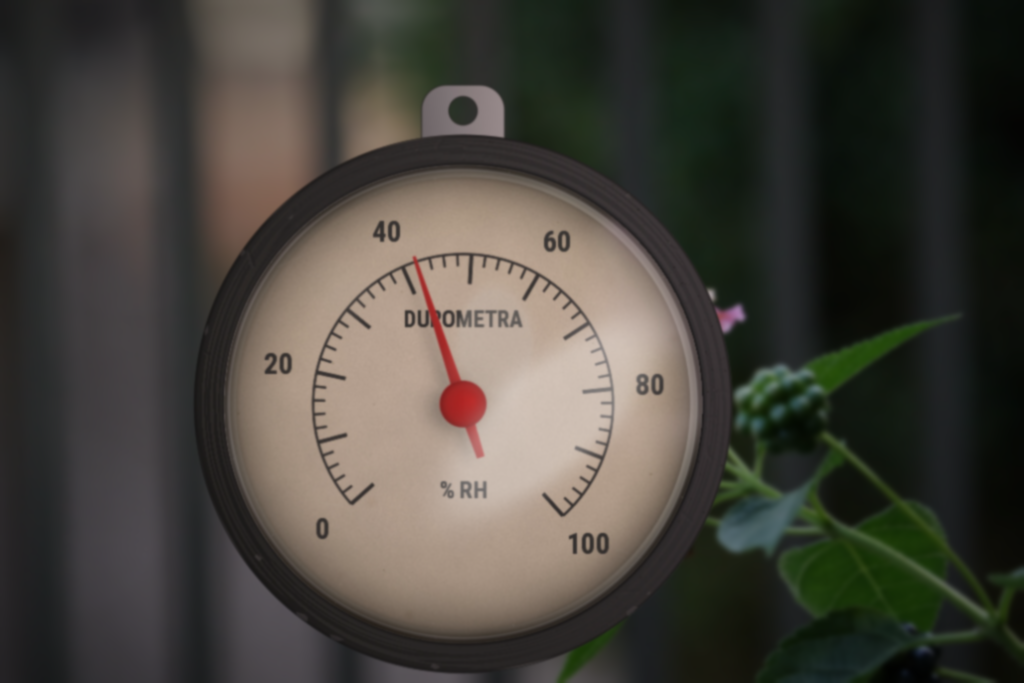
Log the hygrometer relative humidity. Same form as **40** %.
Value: **42** %
